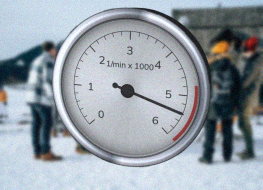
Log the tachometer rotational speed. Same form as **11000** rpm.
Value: **5400** rpm
